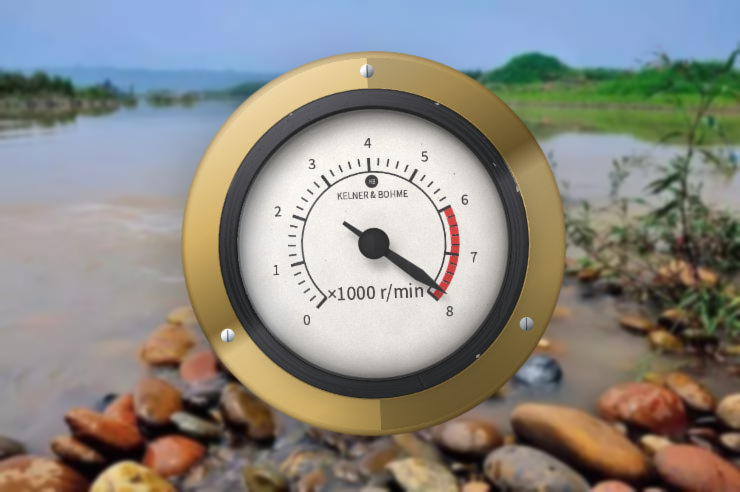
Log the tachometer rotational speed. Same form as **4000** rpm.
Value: **7800** rpm
